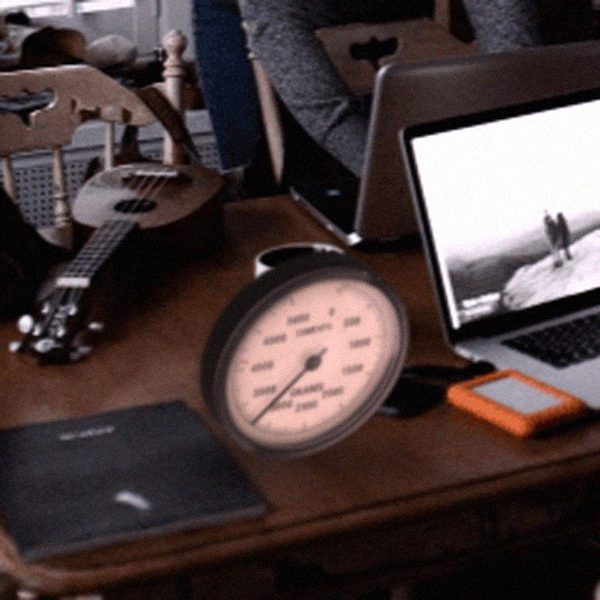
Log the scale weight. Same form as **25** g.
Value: **3250** g
